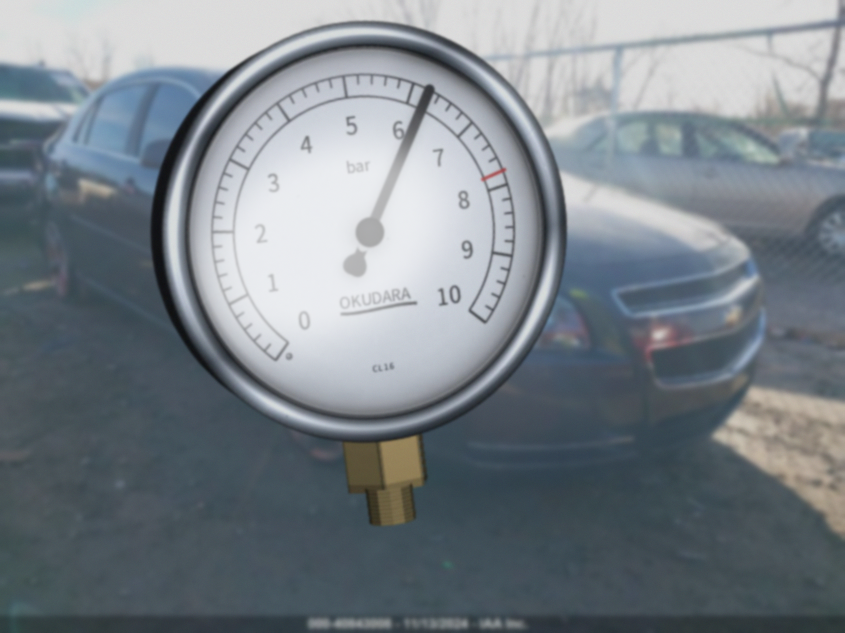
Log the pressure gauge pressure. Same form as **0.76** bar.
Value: **6.2** bar
